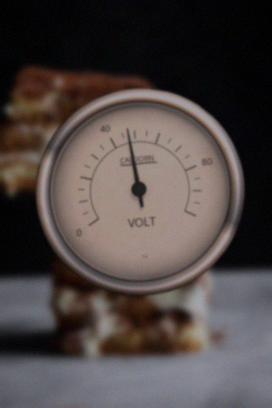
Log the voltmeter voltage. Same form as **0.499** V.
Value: **47.5** V
